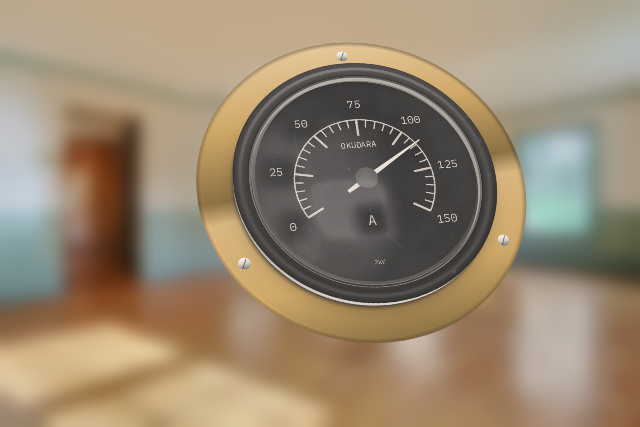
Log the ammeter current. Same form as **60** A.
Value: **110** A
